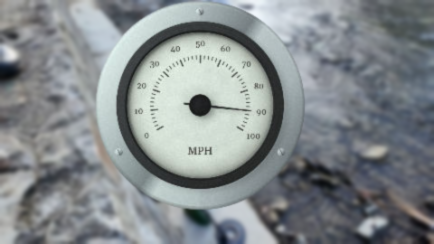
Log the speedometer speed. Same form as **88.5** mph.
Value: **90** mph
